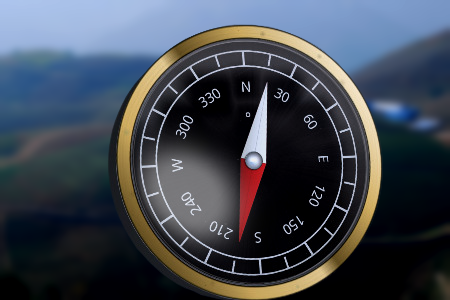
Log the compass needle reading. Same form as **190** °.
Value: **195** °
